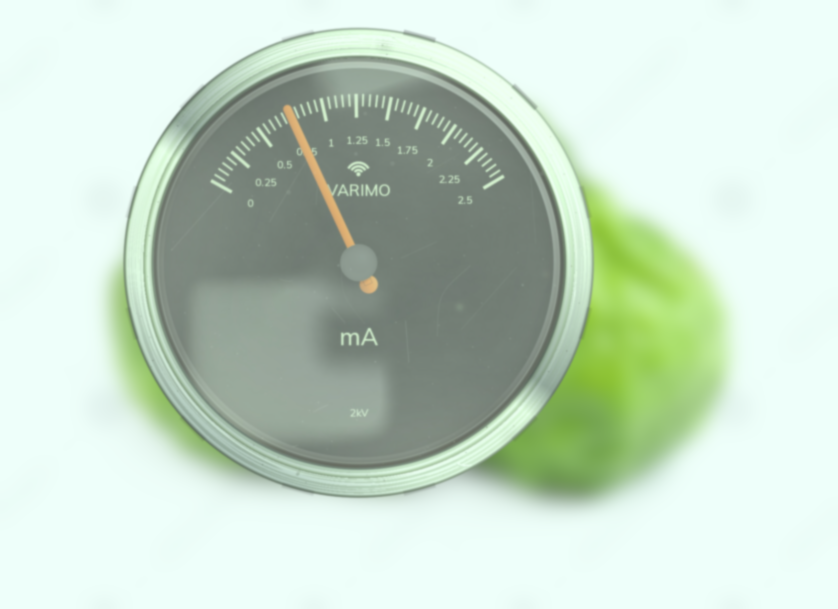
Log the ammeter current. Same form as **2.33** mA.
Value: **0.75** mA
